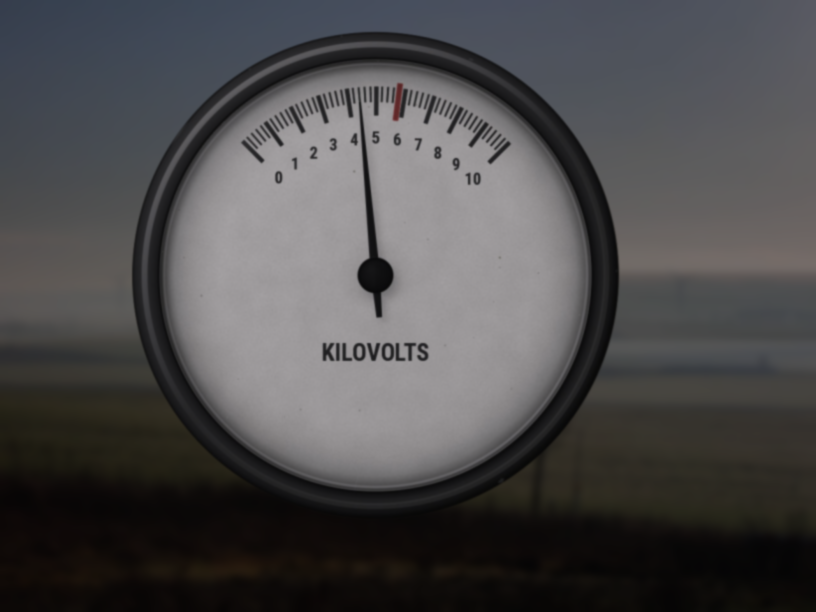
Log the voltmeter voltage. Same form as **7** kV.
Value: **4.4** kV
